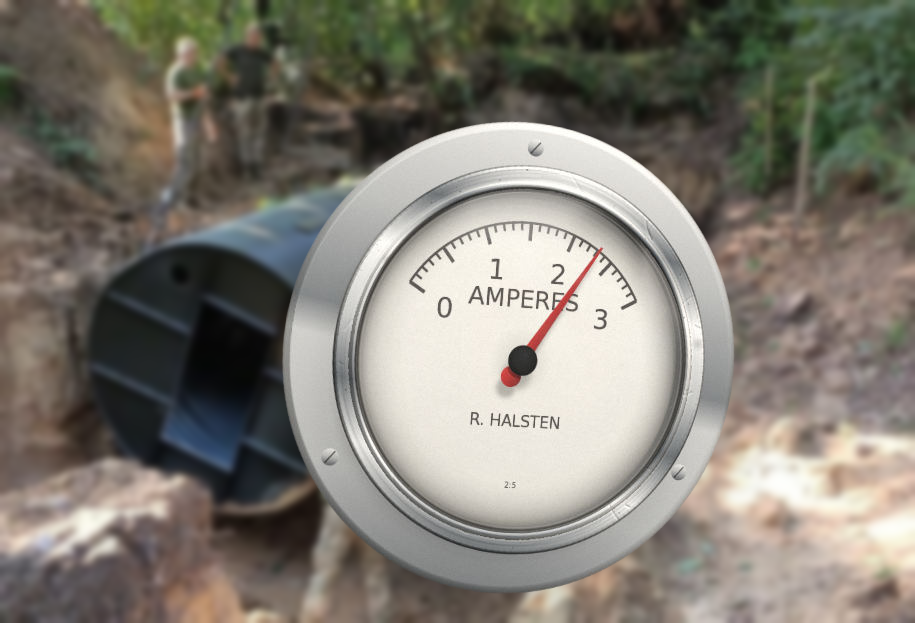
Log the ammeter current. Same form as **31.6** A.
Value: **2.3** A
